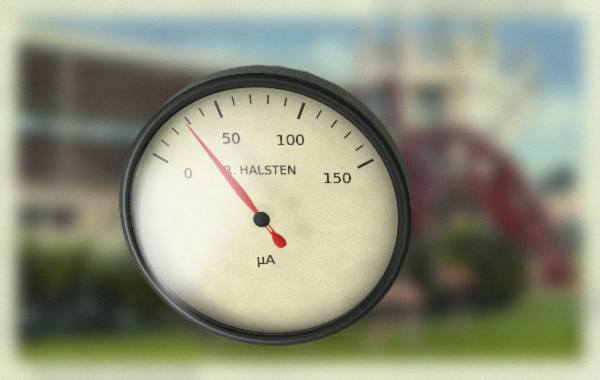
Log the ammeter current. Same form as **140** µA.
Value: **30** µA
